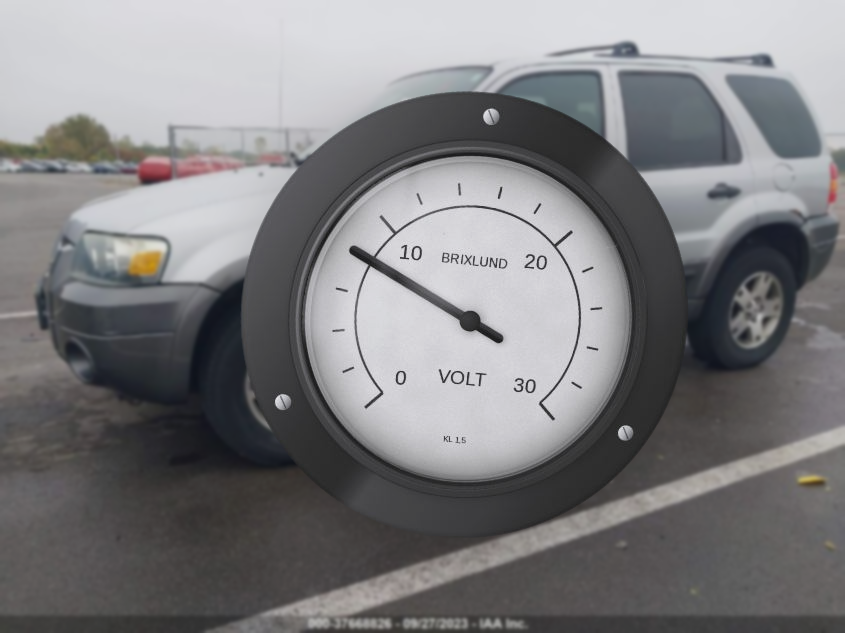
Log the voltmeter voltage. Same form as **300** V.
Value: **8** V
